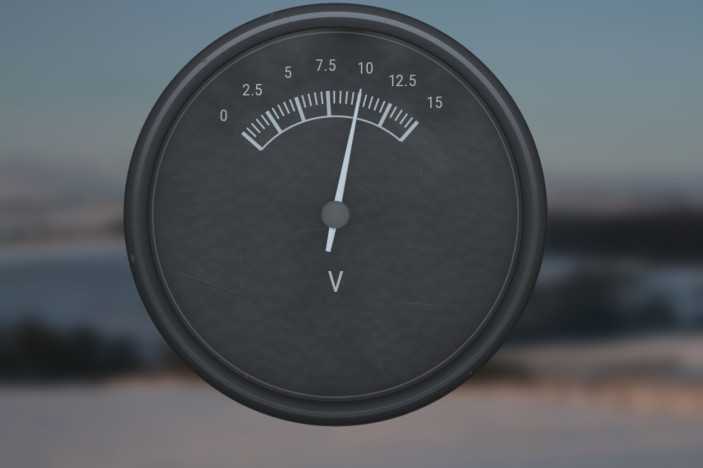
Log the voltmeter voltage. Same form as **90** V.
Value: **10** V
